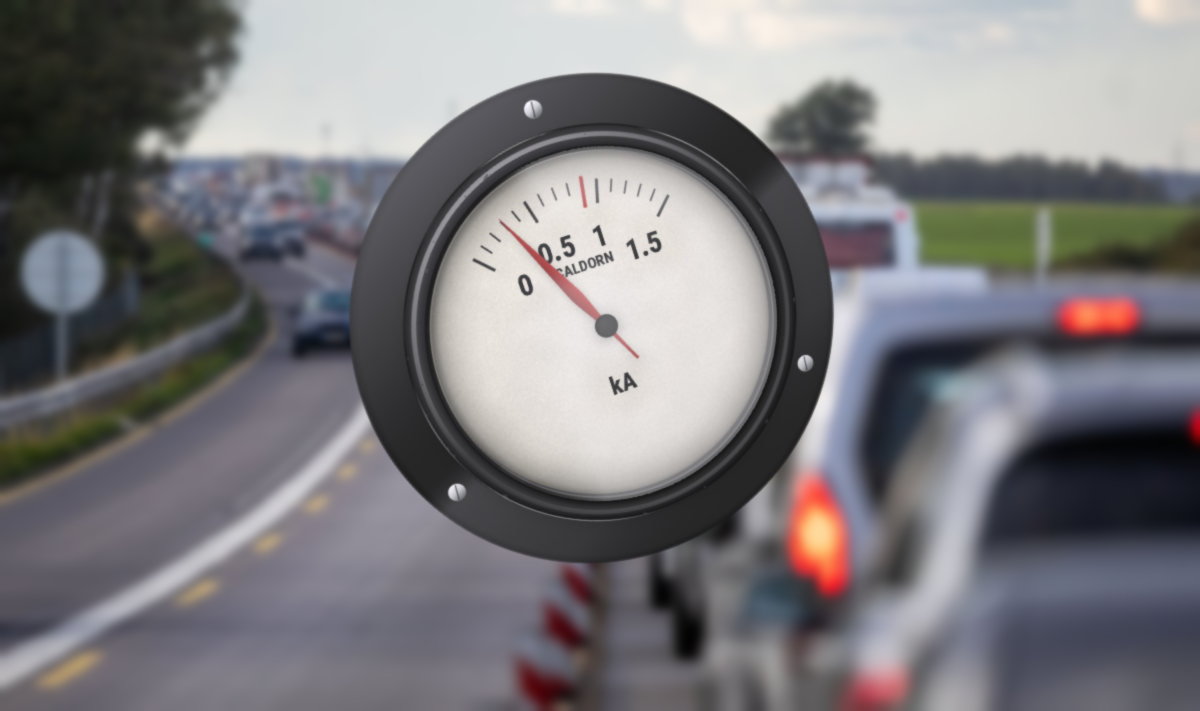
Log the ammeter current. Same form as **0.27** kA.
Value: **0.3** kA
